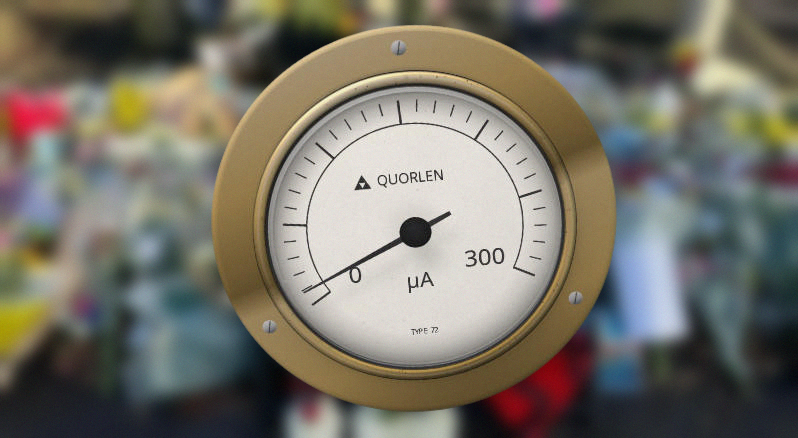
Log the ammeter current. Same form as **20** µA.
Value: **10** µA
